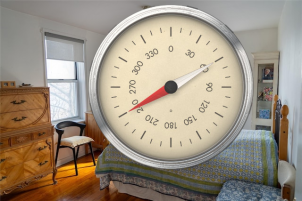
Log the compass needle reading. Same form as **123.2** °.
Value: **240** °
